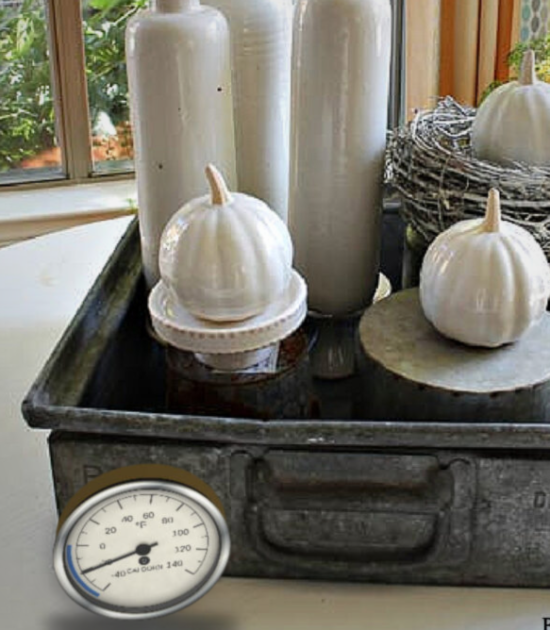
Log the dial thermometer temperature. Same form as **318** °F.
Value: **-20** °F
